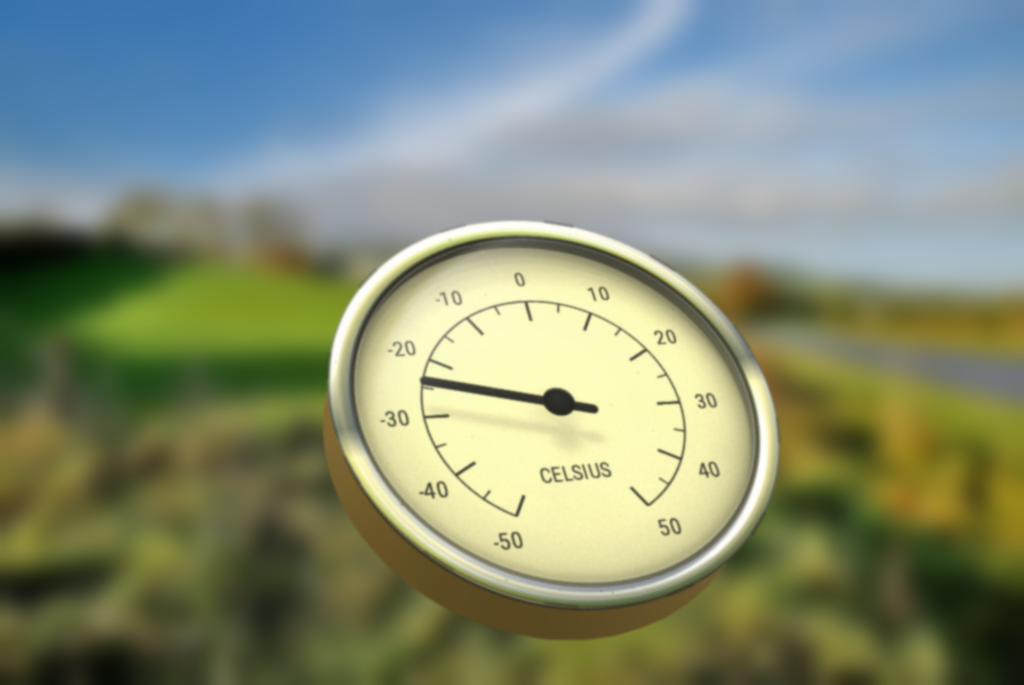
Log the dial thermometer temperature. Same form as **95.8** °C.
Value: **-25** °C
